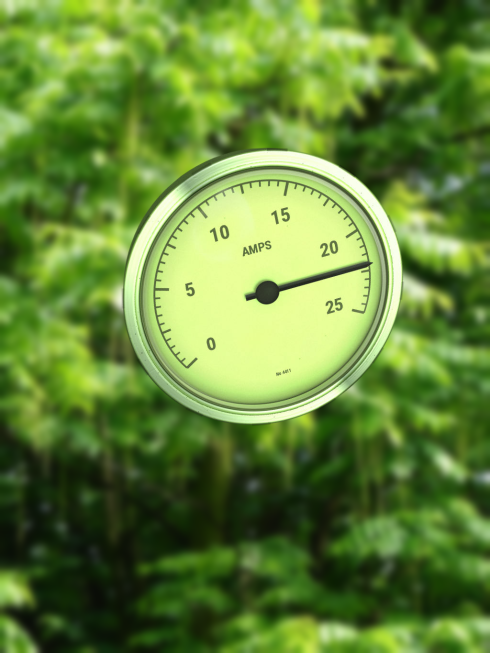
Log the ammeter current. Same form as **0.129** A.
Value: **22** A
